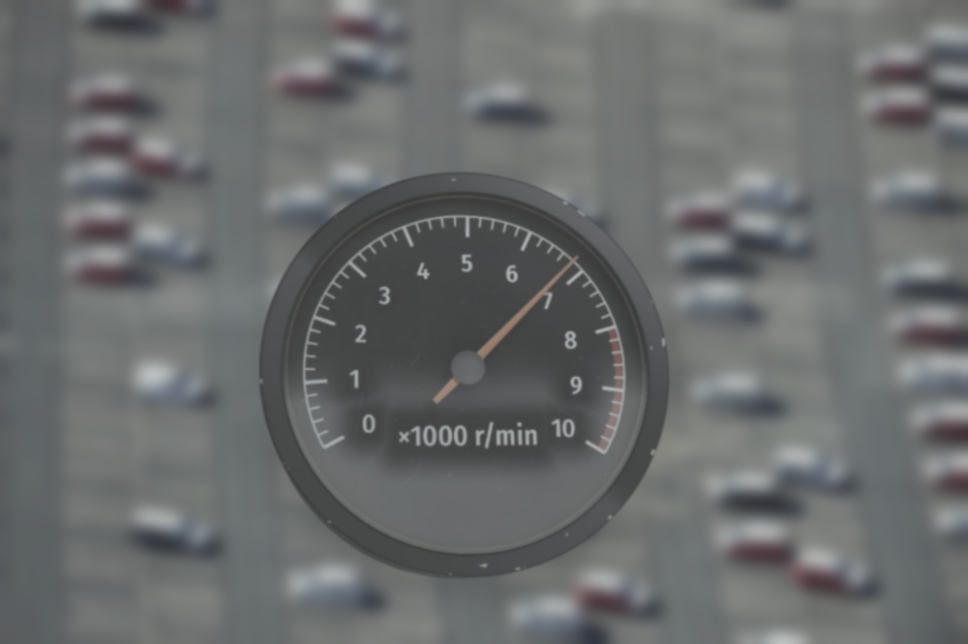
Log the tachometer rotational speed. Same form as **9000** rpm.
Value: **6800** rpm
